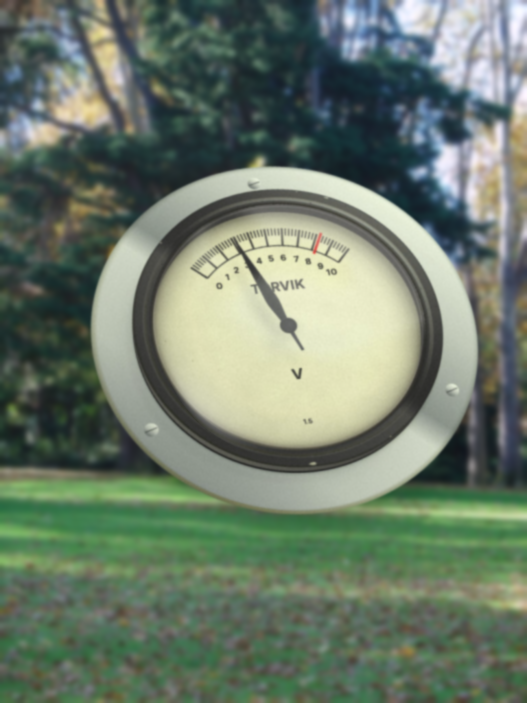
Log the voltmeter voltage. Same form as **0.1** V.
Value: **3** V
